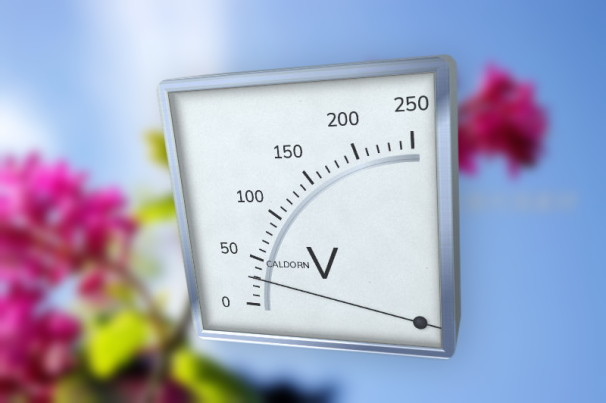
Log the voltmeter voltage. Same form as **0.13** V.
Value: **30** V
